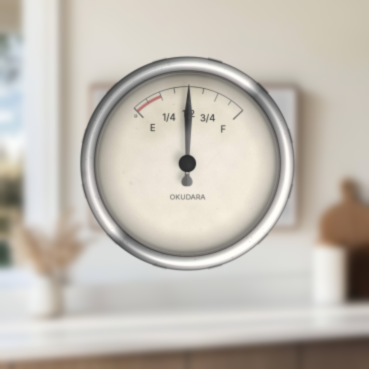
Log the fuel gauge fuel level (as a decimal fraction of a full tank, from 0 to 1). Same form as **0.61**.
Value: **0.5**
